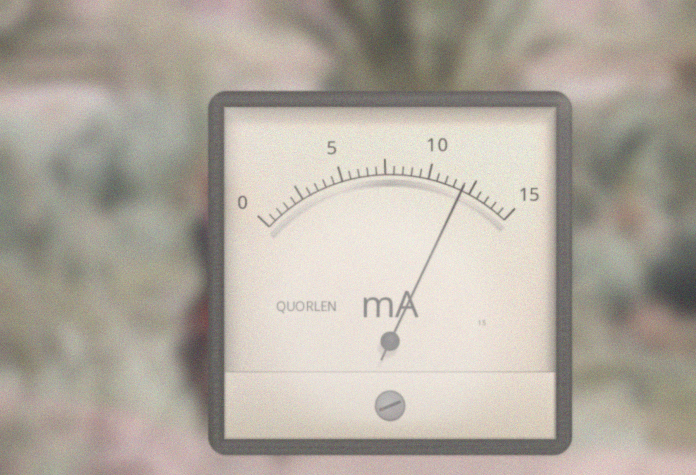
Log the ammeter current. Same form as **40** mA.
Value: **12** mA
